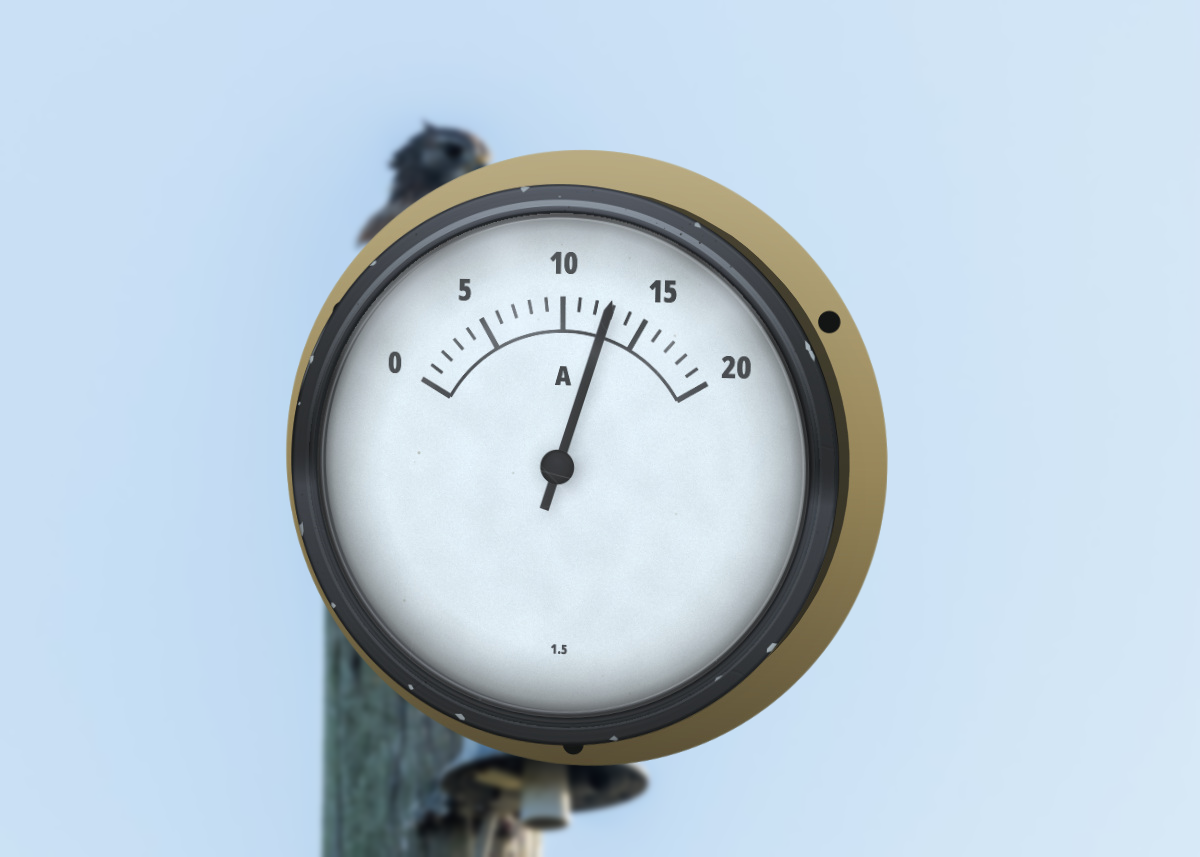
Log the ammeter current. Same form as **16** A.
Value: **13** A
